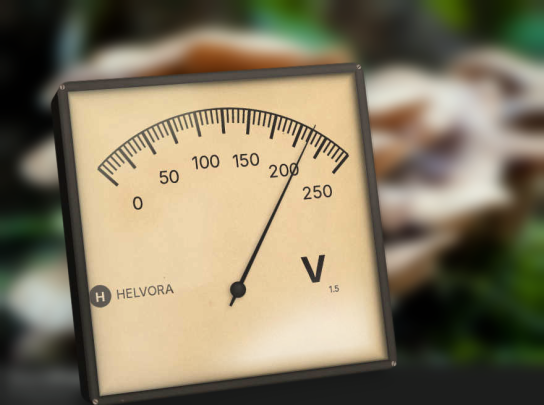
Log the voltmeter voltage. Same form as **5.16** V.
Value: **210** V
